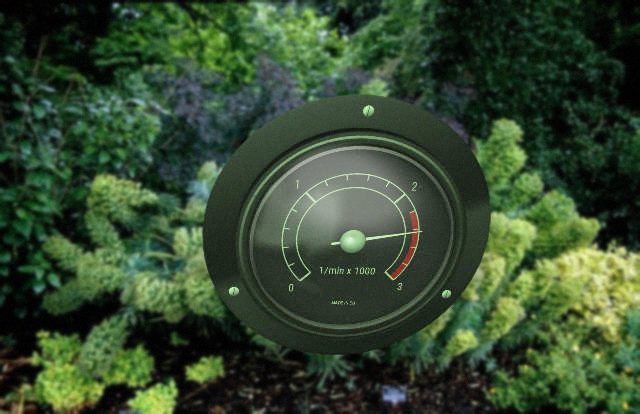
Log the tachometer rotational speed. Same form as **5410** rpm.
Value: **2400** rpm
